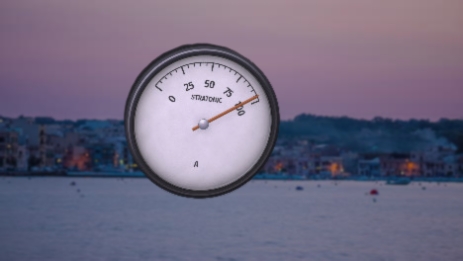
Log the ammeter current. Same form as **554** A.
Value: **95** A
